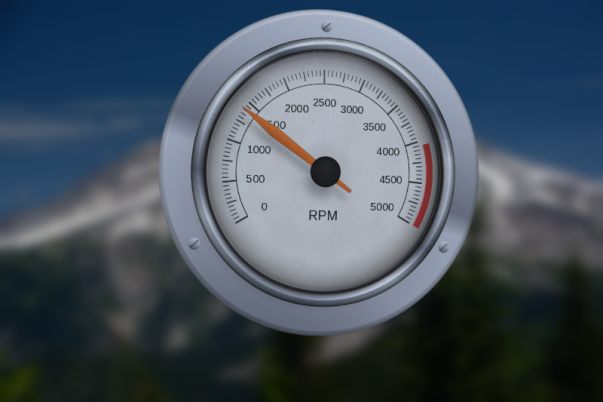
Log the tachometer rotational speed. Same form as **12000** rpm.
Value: **1400** rpm
